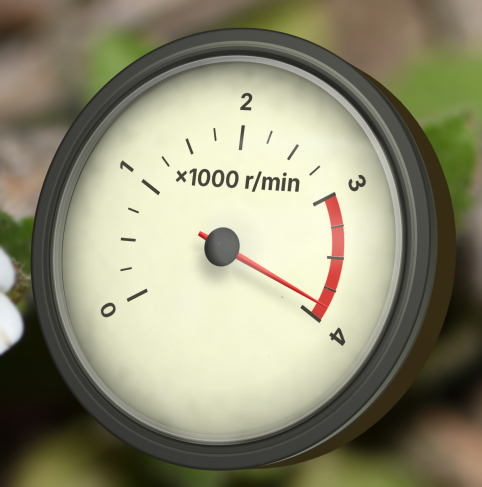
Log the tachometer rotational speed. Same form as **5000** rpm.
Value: **3875** rpm
